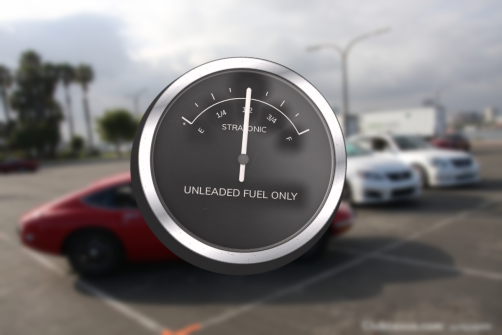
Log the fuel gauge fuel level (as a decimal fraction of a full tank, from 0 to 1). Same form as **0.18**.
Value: **0.5**
